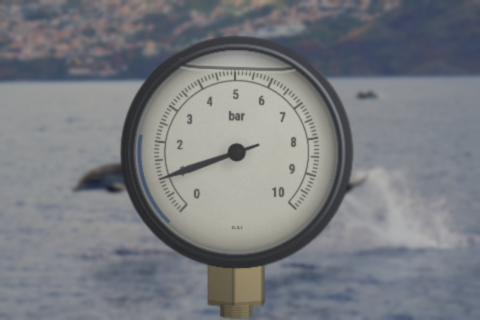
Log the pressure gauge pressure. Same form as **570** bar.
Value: **1** bar
